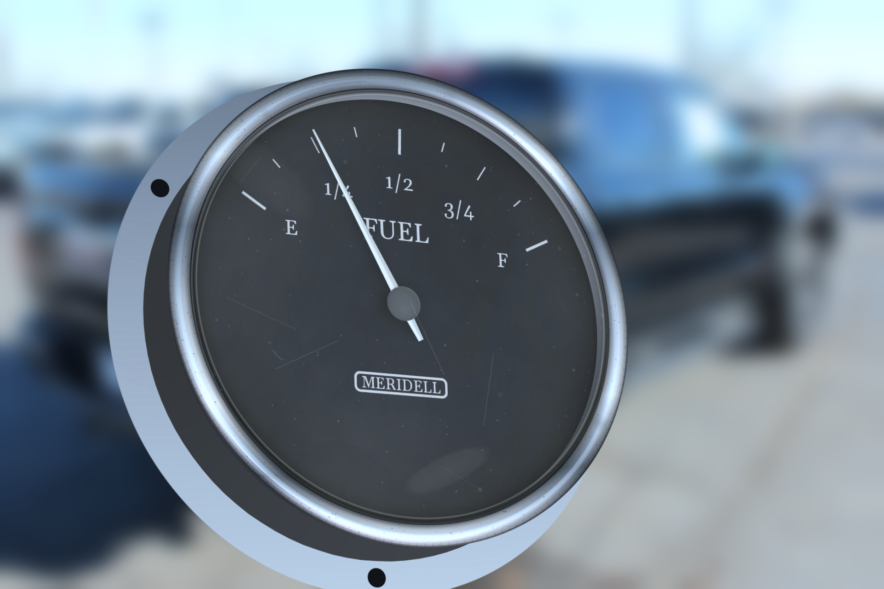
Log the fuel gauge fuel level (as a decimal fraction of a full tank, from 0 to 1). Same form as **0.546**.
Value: **0.25**
